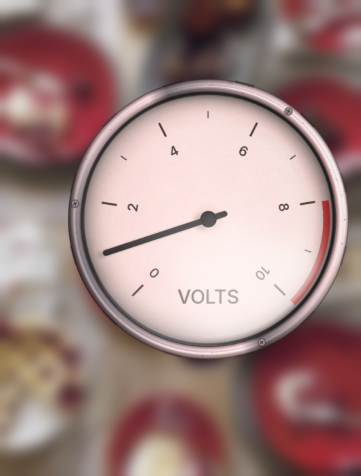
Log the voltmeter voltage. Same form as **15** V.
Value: **1** V
